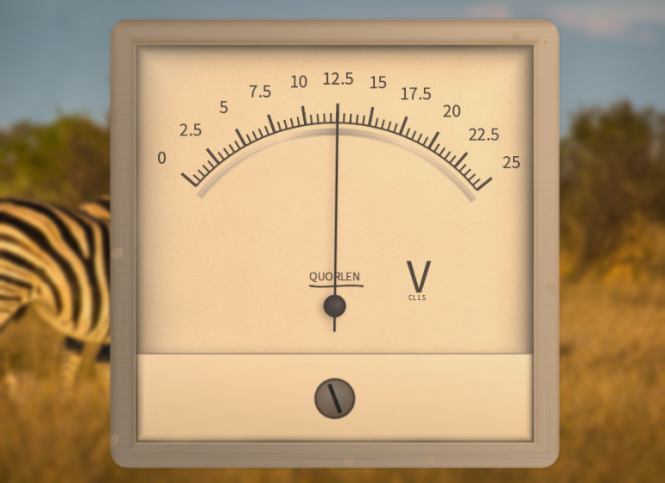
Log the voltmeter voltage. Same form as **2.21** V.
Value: **12.5** V
